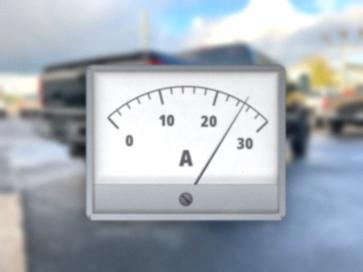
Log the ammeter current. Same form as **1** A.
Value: **25** A
